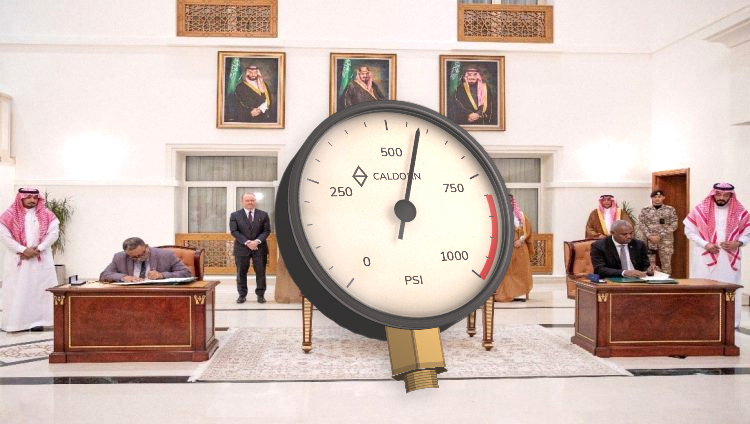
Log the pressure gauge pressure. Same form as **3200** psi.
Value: **575** psi
